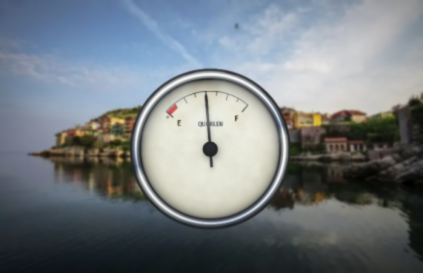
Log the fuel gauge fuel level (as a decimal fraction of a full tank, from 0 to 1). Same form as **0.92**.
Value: **0.5**
